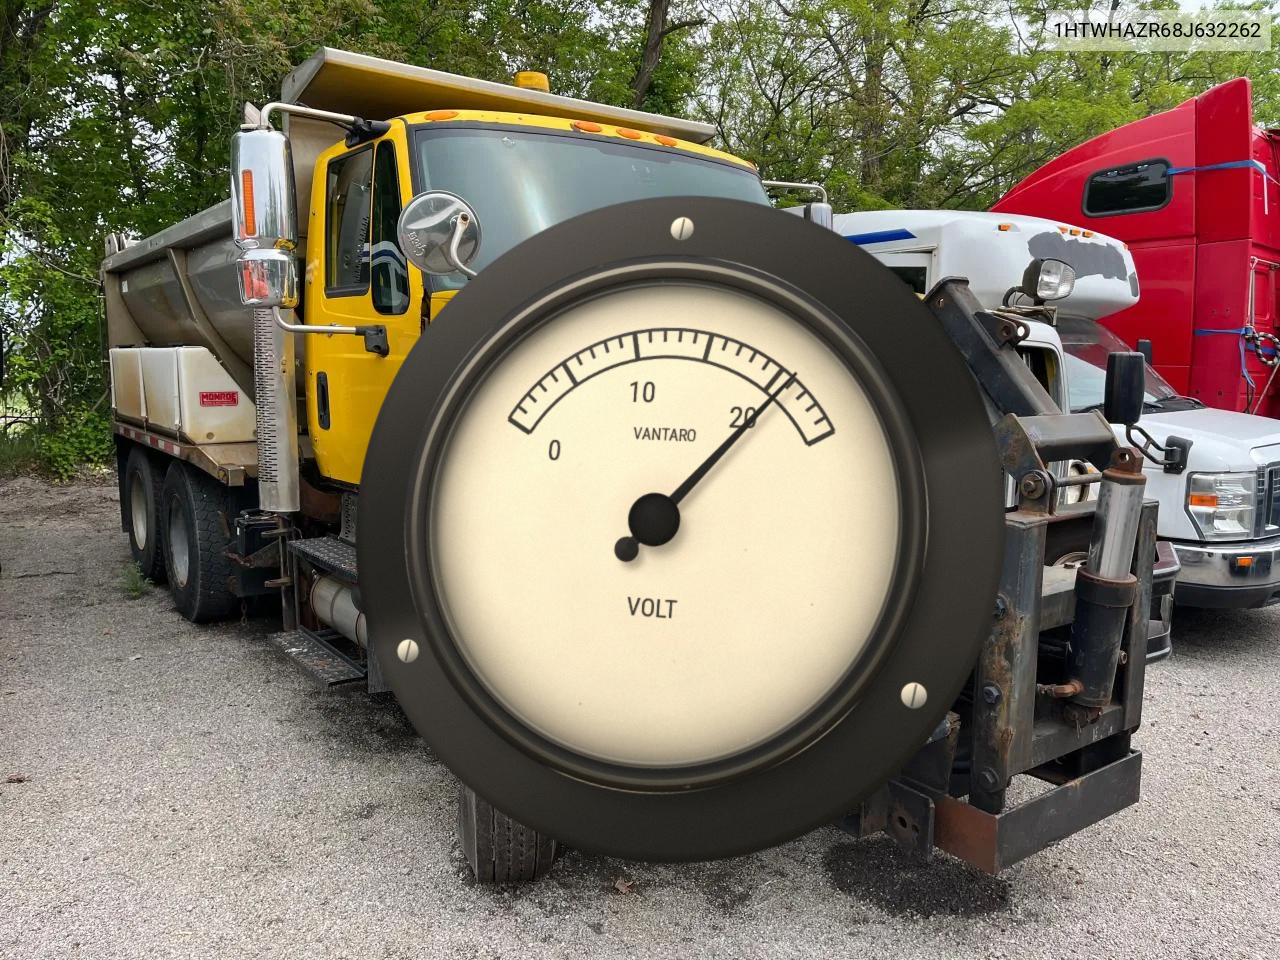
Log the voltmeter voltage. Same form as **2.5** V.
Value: **21** V
